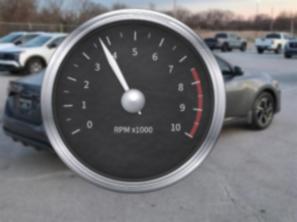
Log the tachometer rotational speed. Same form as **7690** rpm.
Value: **3750** rpm
